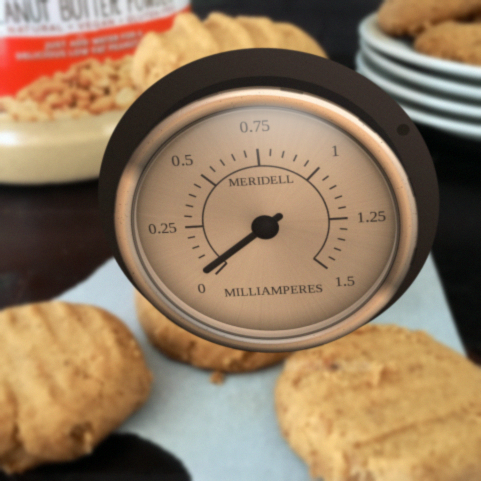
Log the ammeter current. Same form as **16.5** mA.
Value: **0.05** mA
